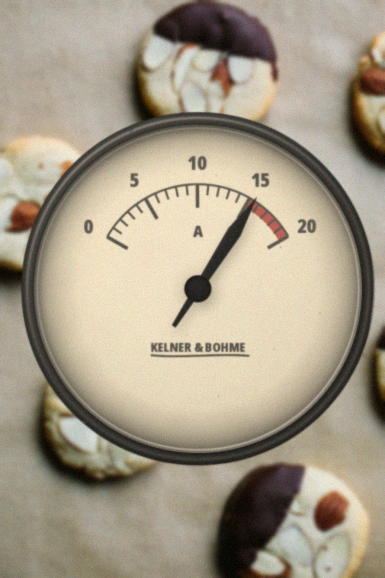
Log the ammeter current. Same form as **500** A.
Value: **15.5** A
